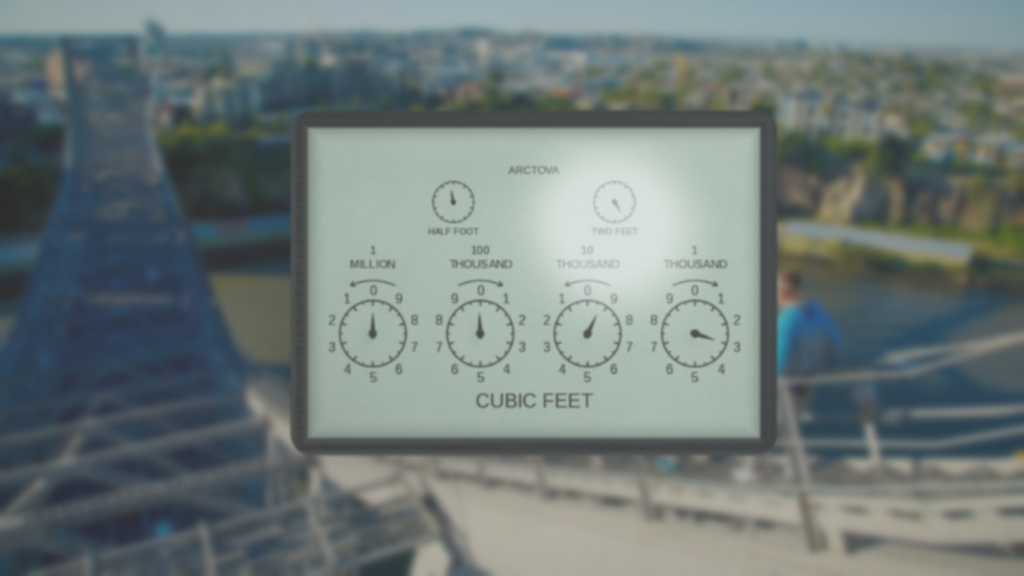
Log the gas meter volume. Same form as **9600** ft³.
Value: **999300** ft³
